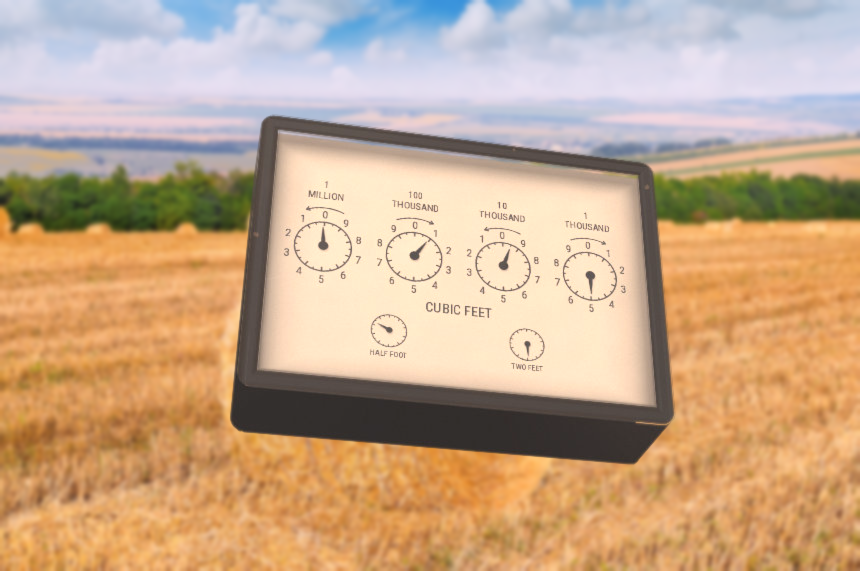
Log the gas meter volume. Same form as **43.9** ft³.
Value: **9500** ft³
